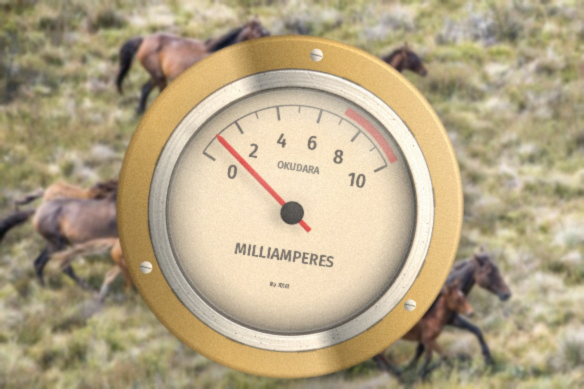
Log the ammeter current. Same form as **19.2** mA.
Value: **1** mA
